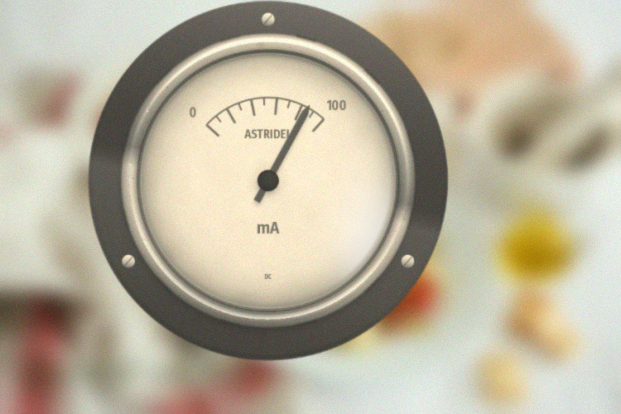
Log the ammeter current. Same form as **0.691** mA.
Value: **85** mA
